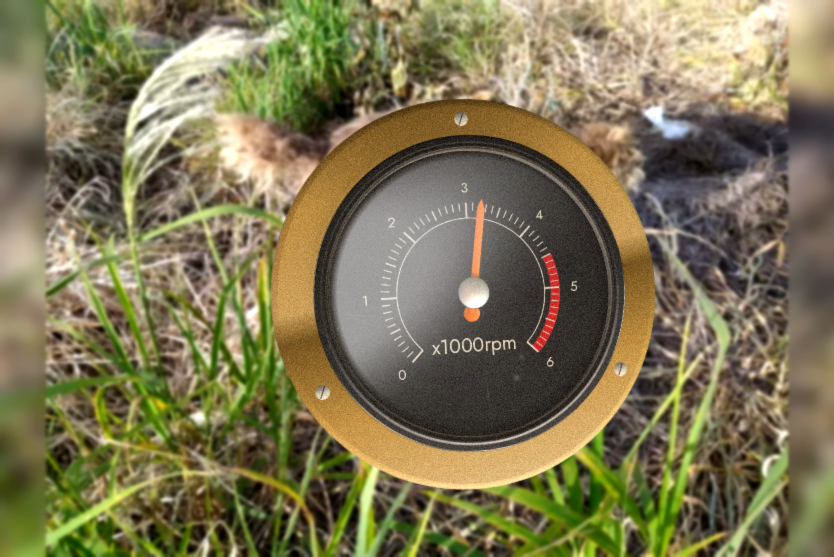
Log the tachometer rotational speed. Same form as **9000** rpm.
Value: **3200** rpm
